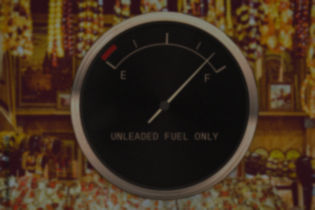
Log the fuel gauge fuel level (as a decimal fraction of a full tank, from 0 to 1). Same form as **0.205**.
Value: **0.875**
